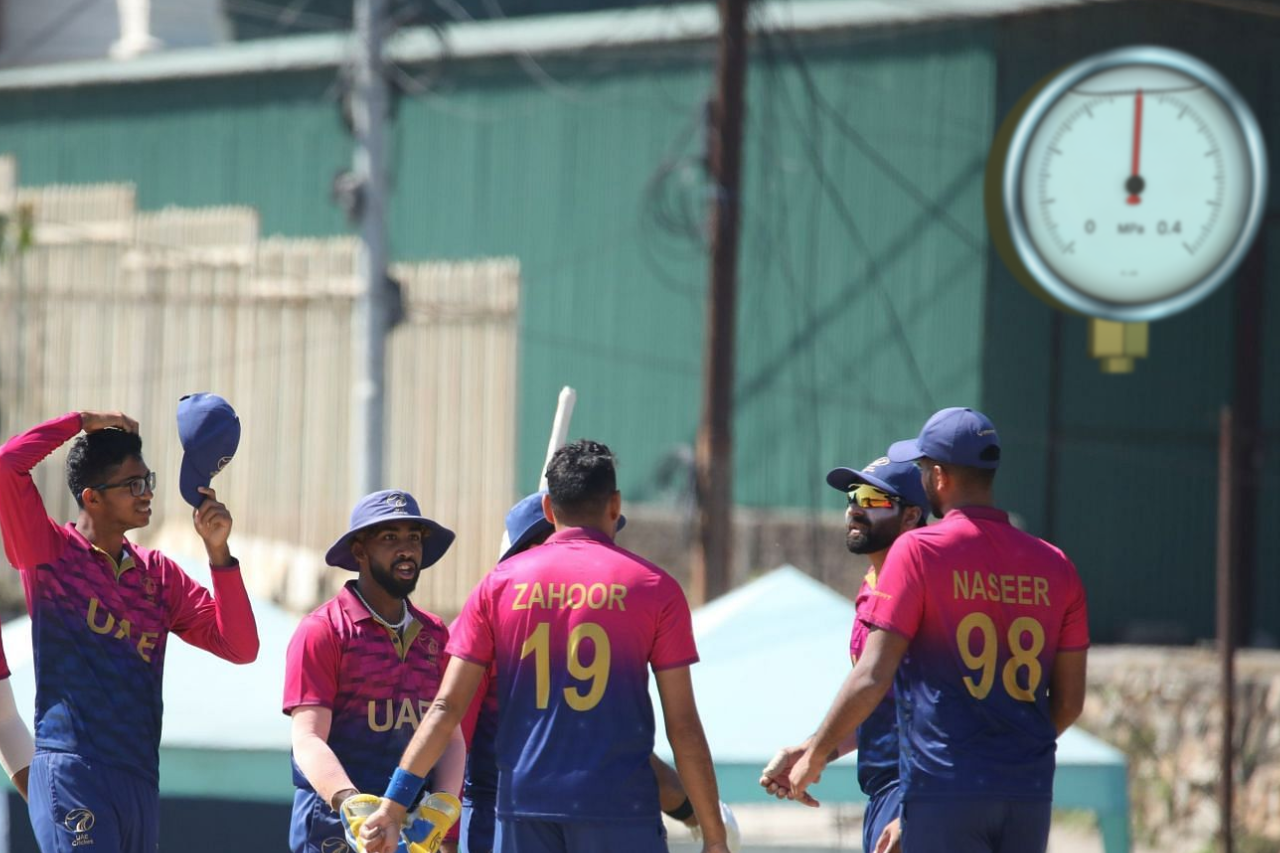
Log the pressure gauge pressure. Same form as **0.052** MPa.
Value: **0.2** MPa
